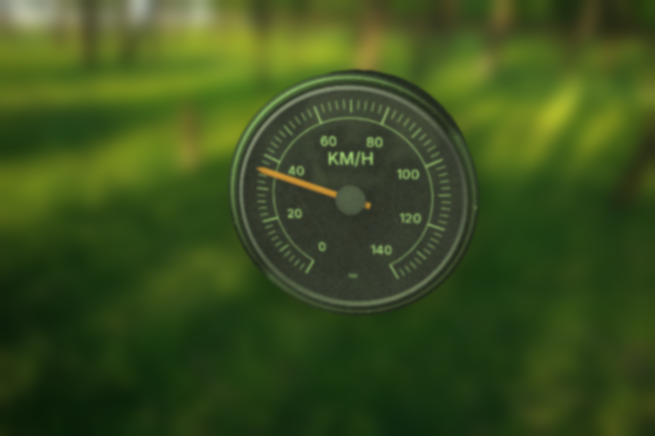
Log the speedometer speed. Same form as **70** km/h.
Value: **36** km/h
